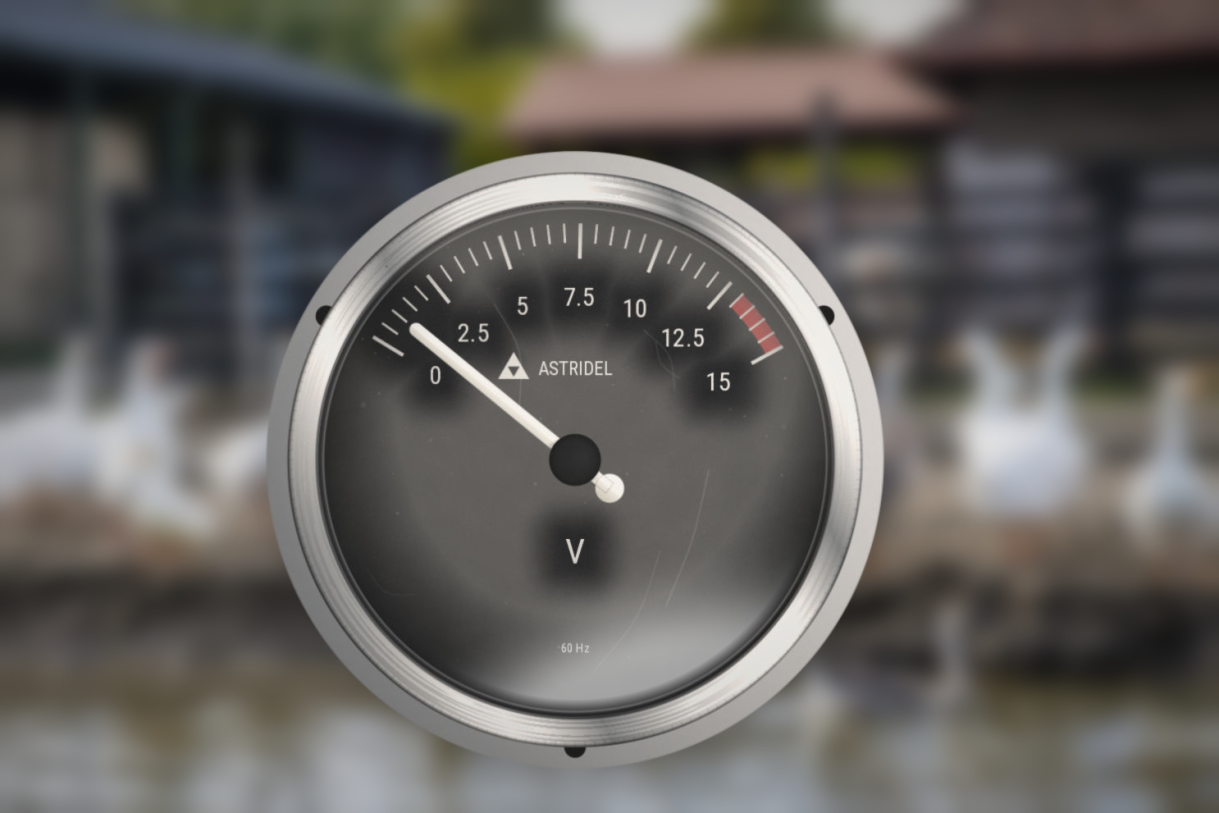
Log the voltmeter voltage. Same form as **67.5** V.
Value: **1** V
